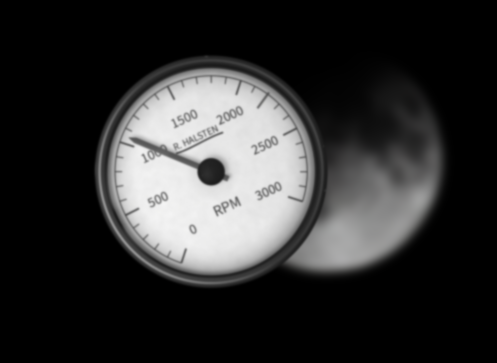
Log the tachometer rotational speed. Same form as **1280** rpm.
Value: **1050** rpm
